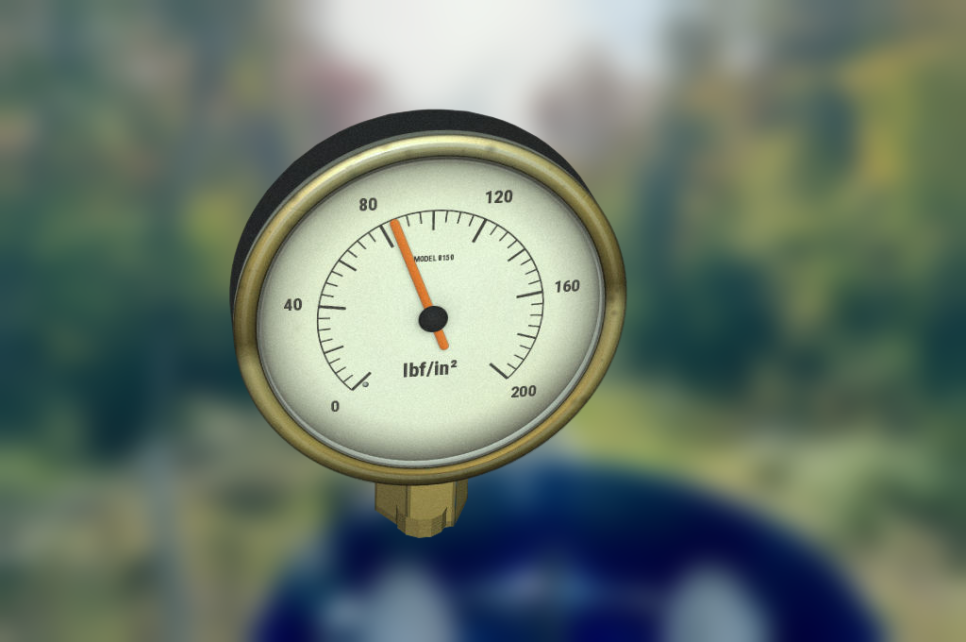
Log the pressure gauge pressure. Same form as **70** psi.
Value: **85** psi
